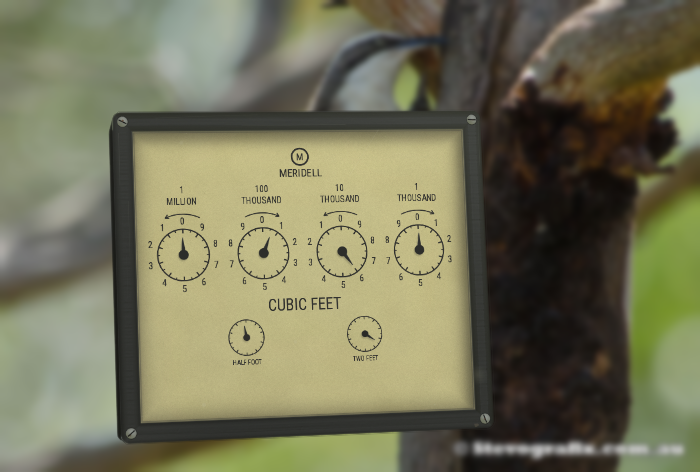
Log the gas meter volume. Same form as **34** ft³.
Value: **6000** ft³
